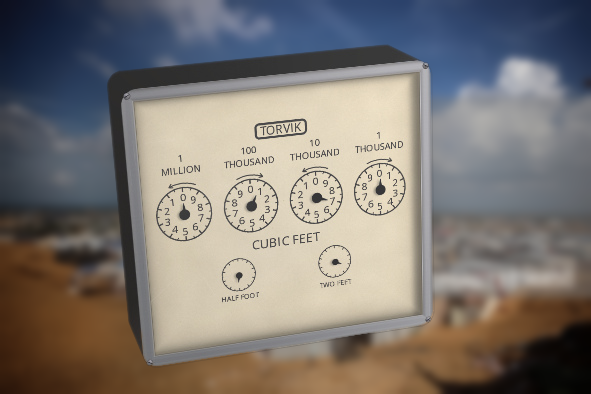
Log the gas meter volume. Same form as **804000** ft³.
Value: **7000** ft³
